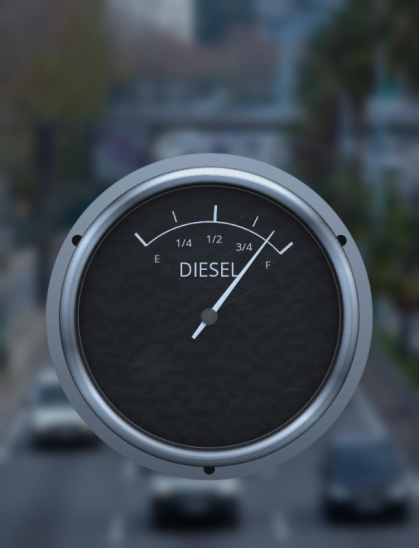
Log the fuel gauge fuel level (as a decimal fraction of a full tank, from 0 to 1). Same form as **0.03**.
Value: **0.875**
